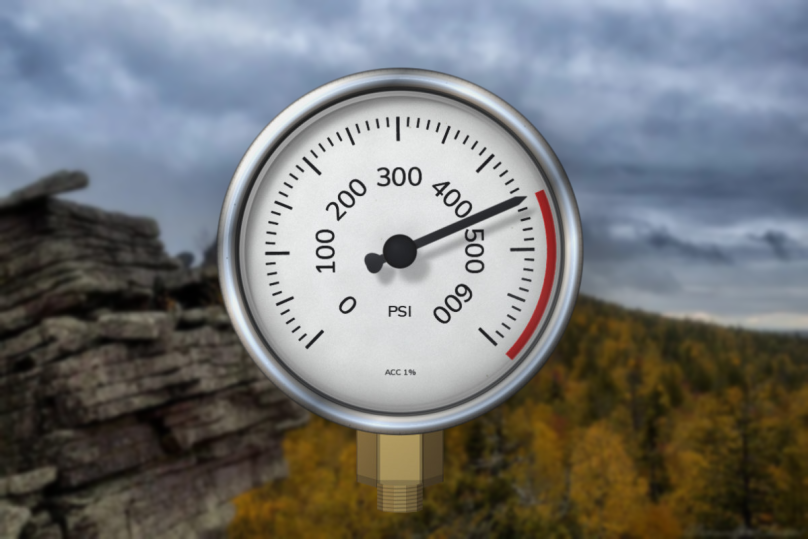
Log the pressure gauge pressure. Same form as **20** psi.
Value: **450** psi
